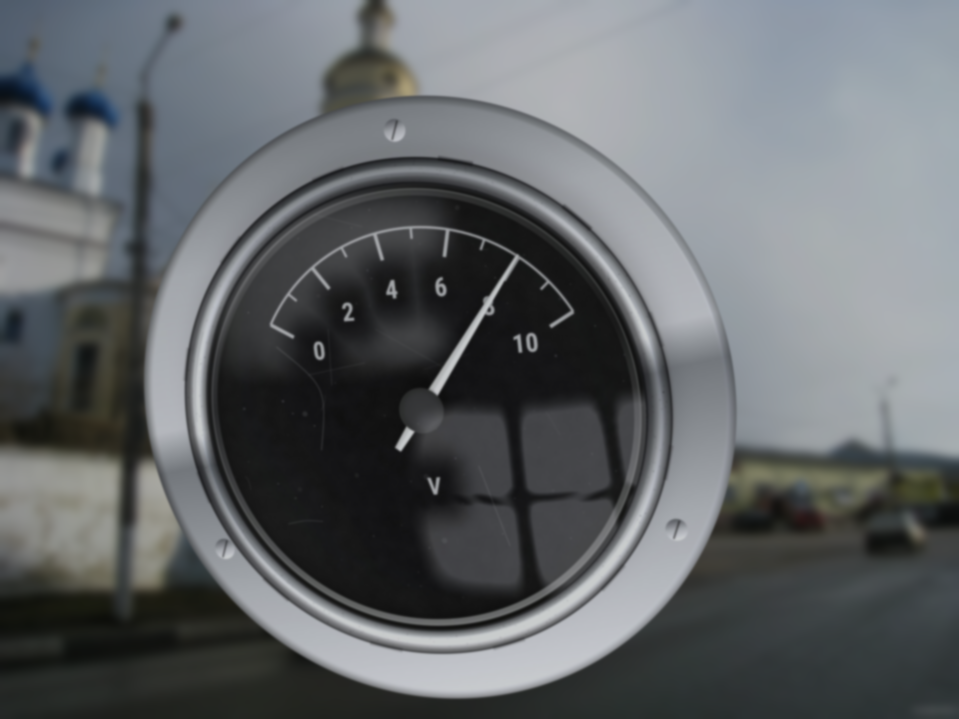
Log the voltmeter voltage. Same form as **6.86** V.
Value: **8** V
